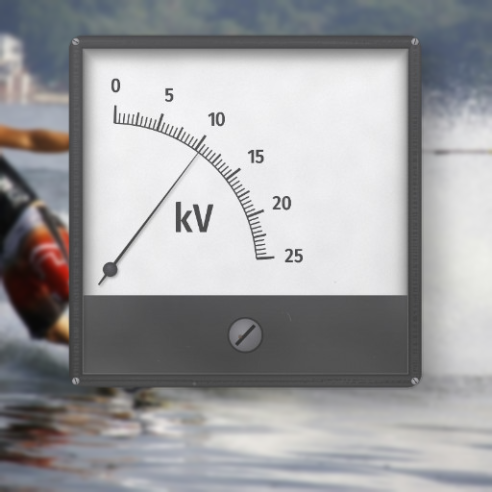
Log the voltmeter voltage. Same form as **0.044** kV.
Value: **10.5** kV
